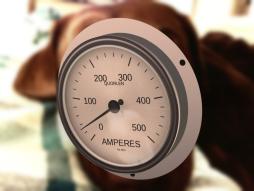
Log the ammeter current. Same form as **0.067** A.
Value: **30** A
